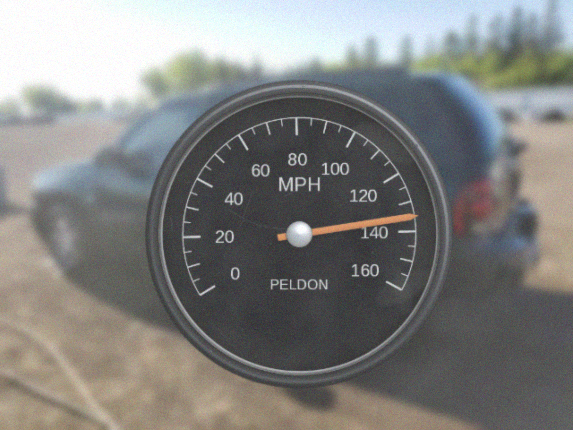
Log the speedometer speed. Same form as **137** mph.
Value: **135** mph
